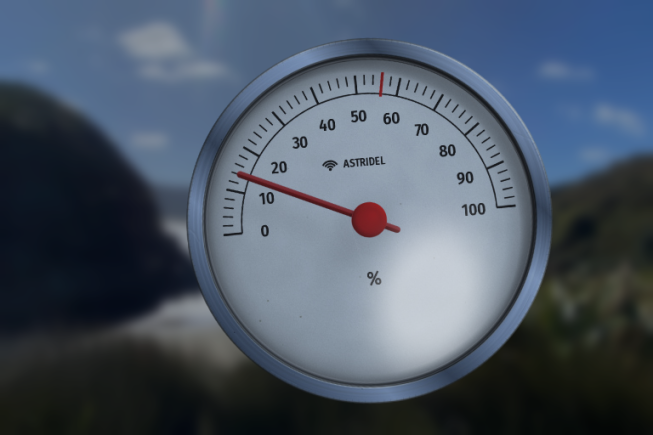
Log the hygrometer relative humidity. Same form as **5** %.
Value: **14** %
